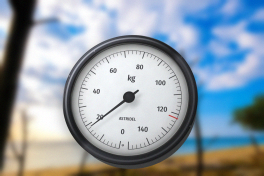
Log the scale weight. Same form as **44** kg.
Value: **18** kg
